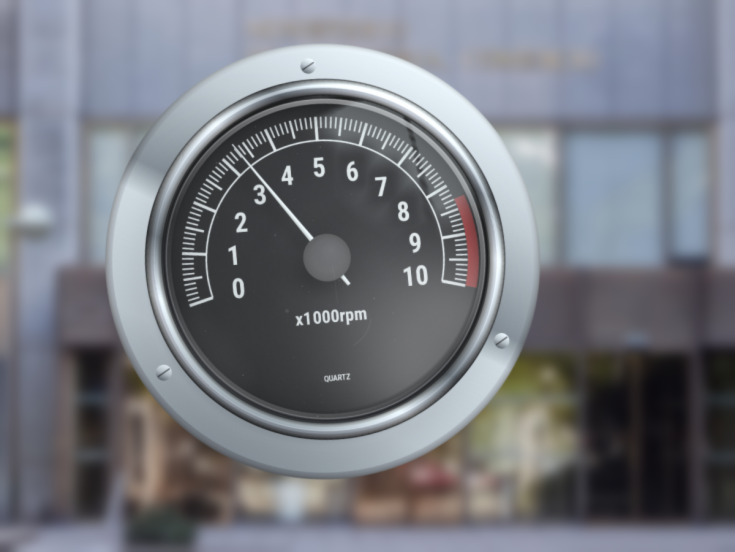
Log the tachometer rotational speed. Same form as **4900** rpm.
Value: **3300** rpm
